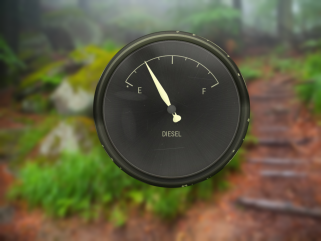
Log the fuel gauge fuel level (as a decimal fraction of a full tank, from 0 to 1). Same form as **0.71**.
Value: **0.25**
